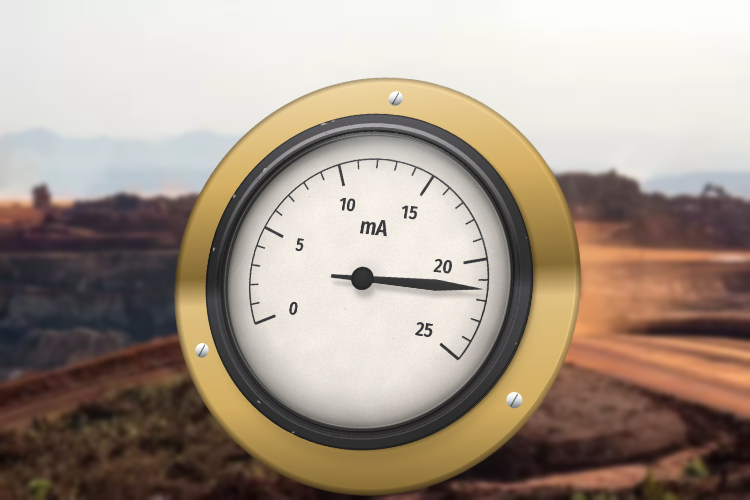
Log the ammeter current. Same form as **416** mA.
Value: **21.5** mA
